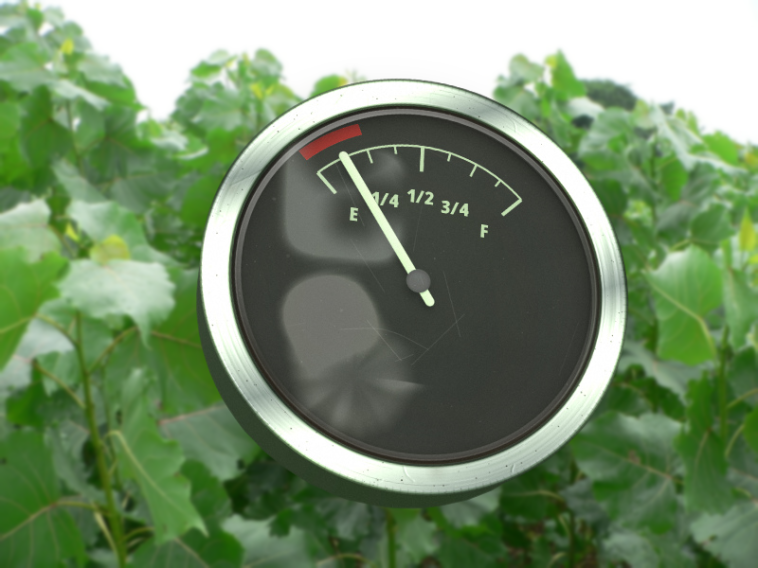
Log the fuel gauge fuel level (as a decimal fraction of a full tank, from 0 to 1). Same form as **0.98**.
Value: **0.125**
